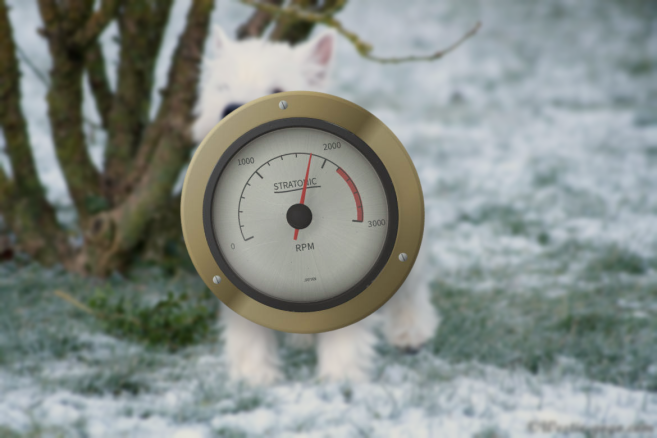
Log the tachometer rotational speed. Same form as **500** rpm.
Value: **1800** rpm
